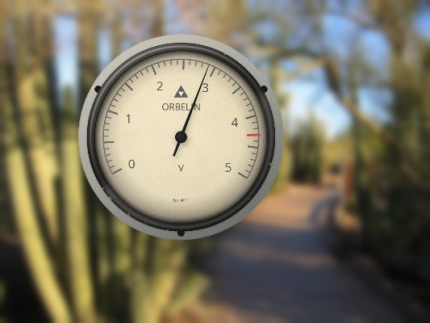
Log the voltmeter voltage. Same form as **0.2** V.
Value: **2.9** V
